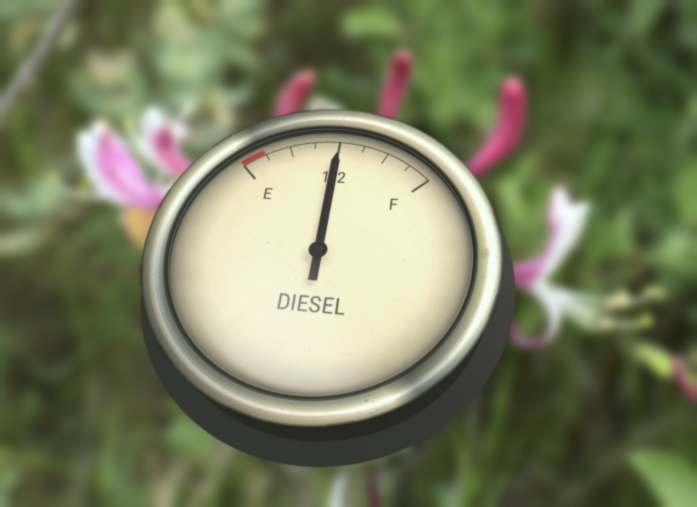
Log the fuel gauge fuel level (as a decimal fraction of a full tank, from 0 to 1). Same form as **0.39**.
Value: **0.5**
